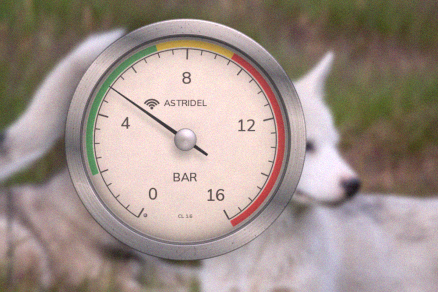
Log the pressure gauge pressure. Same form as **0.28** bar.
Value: **5** bar
